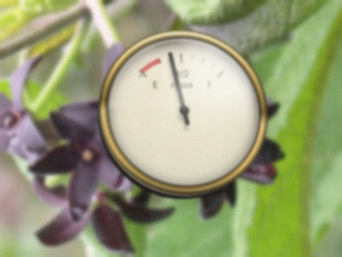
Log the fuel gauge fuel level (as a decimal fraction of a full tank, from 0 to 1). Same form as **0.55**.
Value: **0.375**
